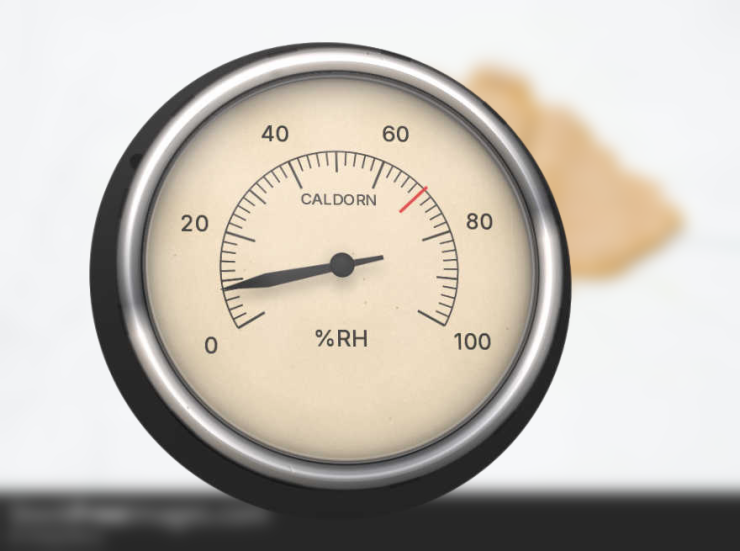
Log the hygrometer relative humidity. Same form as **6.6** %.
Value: **8** %
